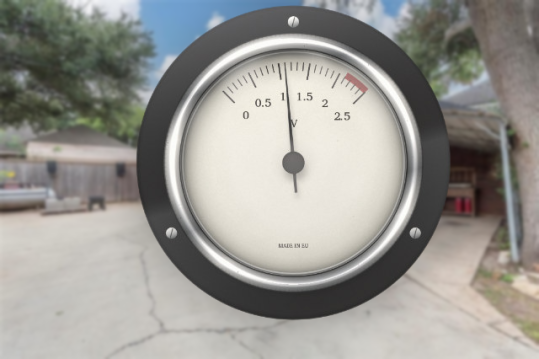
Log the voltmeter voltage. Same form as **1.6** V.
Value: **1.1** V
